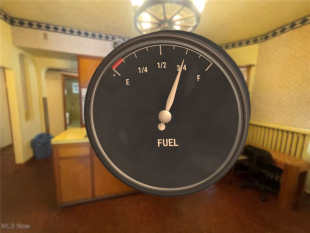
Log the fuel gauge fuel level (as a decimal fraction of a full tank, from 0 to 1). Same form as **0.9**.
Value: **0.75**
